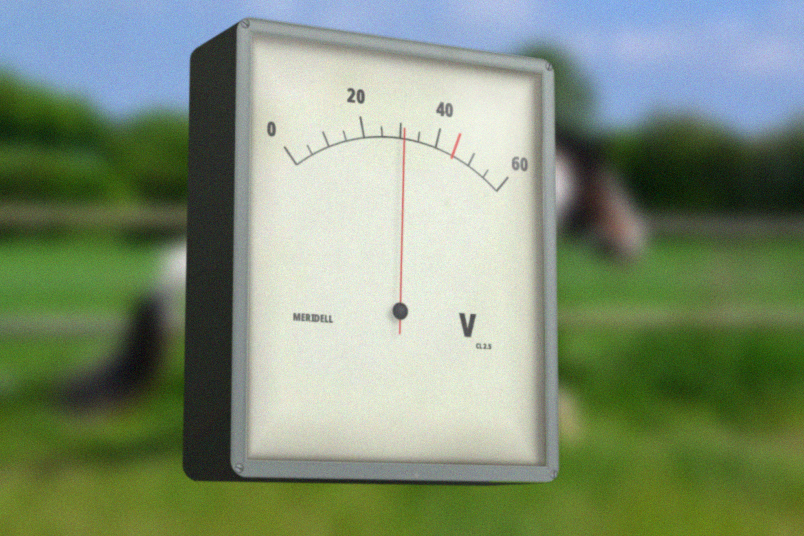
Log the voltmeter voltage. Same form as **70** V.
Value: **30** V
